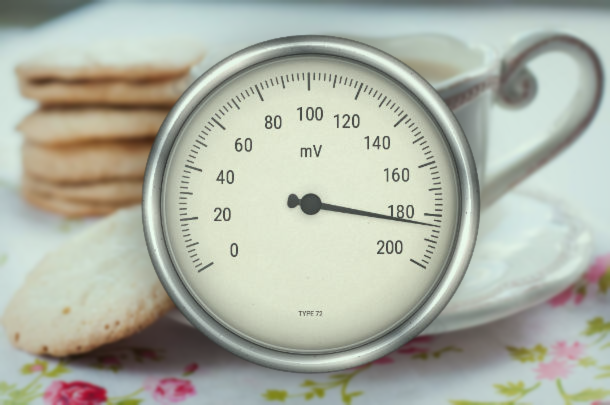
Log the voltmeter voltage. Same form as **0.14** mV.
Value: **184** mV
